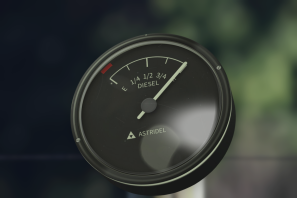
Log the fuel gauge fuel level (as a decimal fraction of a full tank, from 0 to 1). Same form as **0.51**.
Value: **1**
